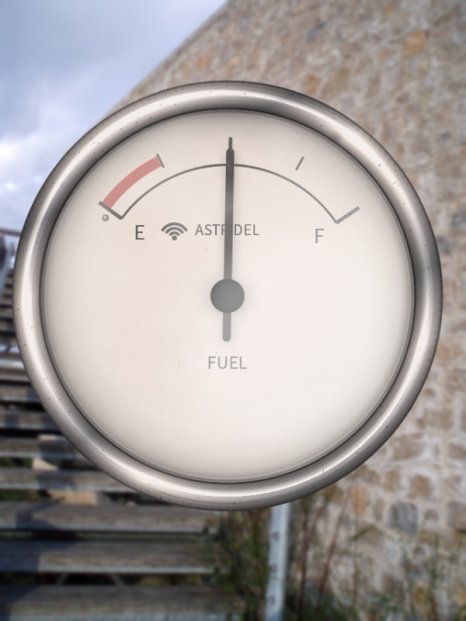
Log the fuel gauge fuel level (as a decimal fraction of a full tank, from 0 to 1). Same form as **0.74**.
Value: **0.5**
